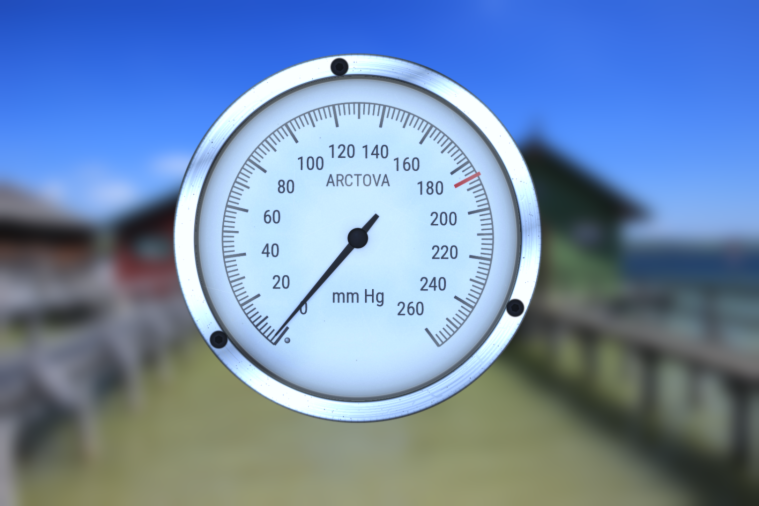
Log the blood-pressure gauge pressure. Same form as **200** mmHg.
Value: **2** mmHg
